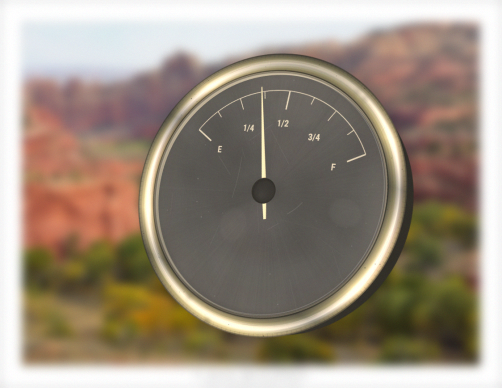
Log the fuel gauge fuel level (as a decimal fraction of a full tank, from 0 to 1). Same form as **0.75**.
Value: **0.375**
